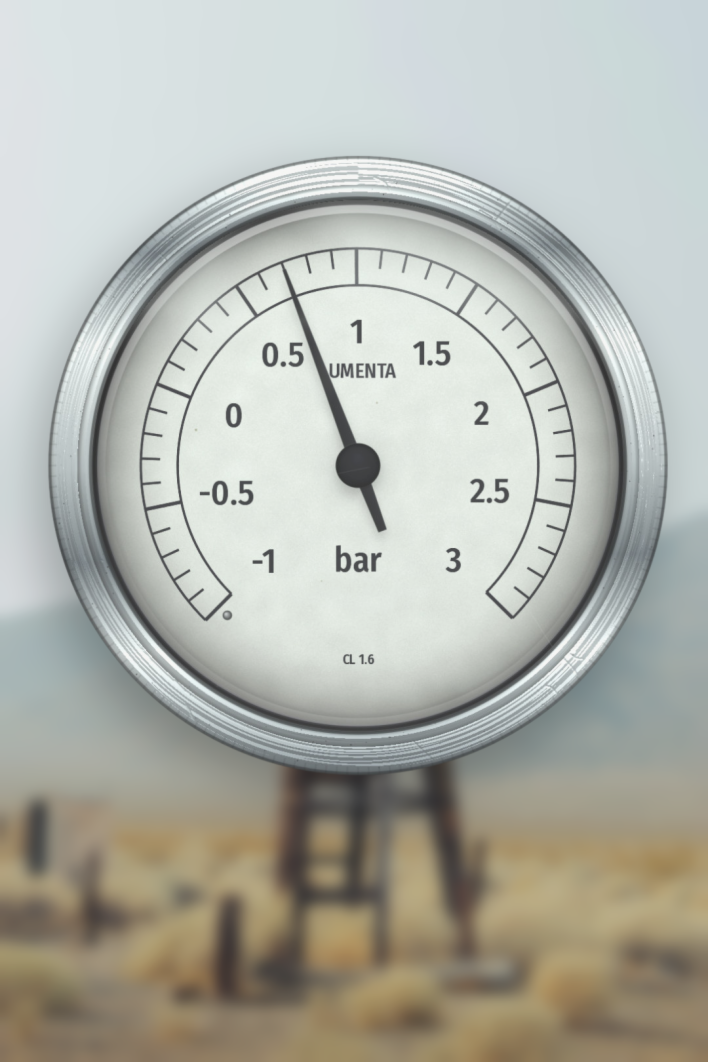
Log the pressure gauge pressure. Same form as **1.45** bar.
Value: **0.7** bar
